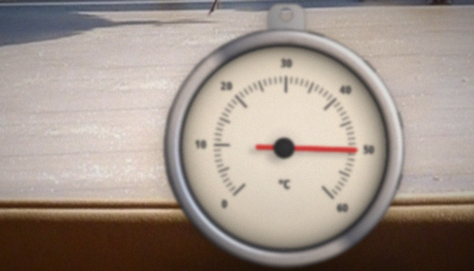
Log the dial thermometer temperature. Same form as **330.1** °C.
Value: **50** °C
